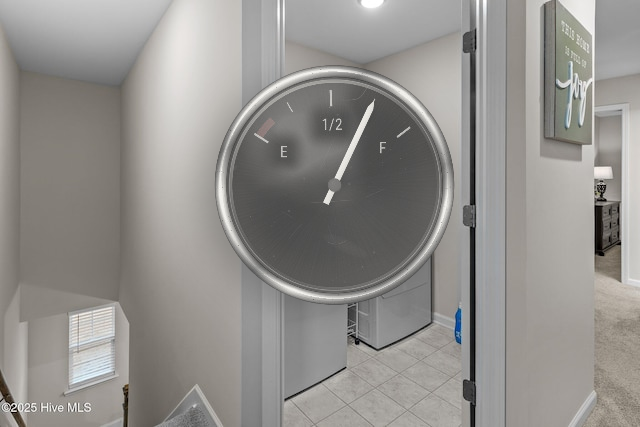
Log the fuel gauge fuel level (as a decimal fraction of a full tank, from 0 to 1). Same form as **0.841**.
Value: **0.75**
